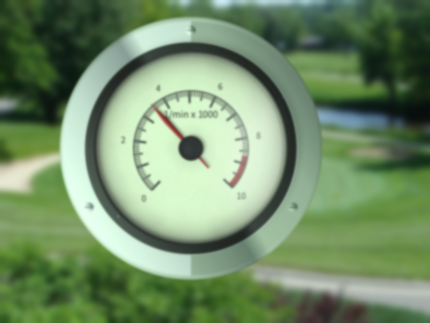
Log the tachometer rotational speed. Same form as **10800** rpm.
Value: **3500** rpm
